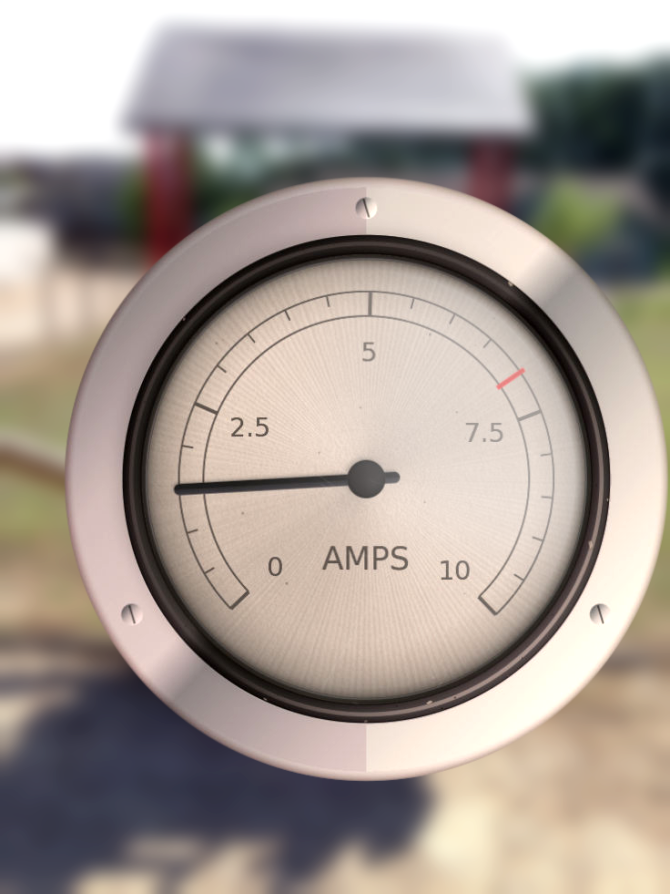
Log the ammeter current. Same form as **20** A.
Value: **1.5** A
